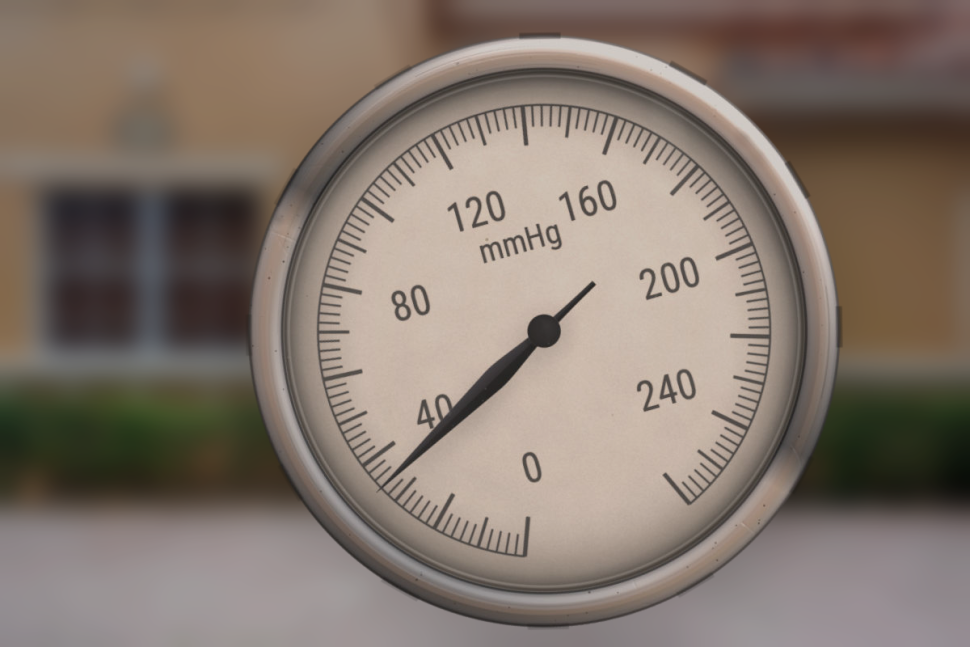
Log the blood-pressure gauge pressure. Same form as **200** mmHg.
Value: **34** mmHg
